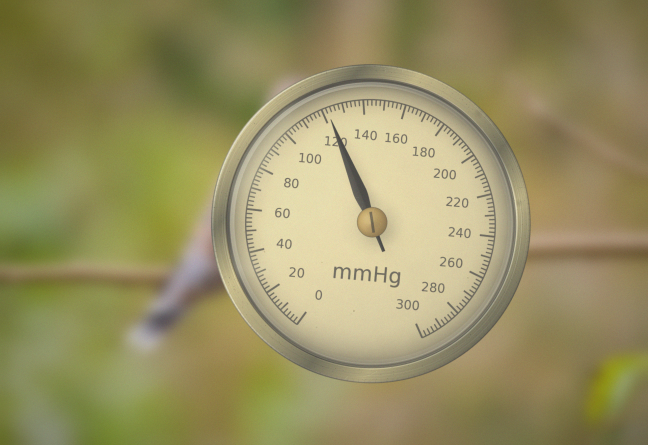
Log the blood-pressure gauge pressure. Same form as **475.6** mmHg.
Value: **122** mmHg
